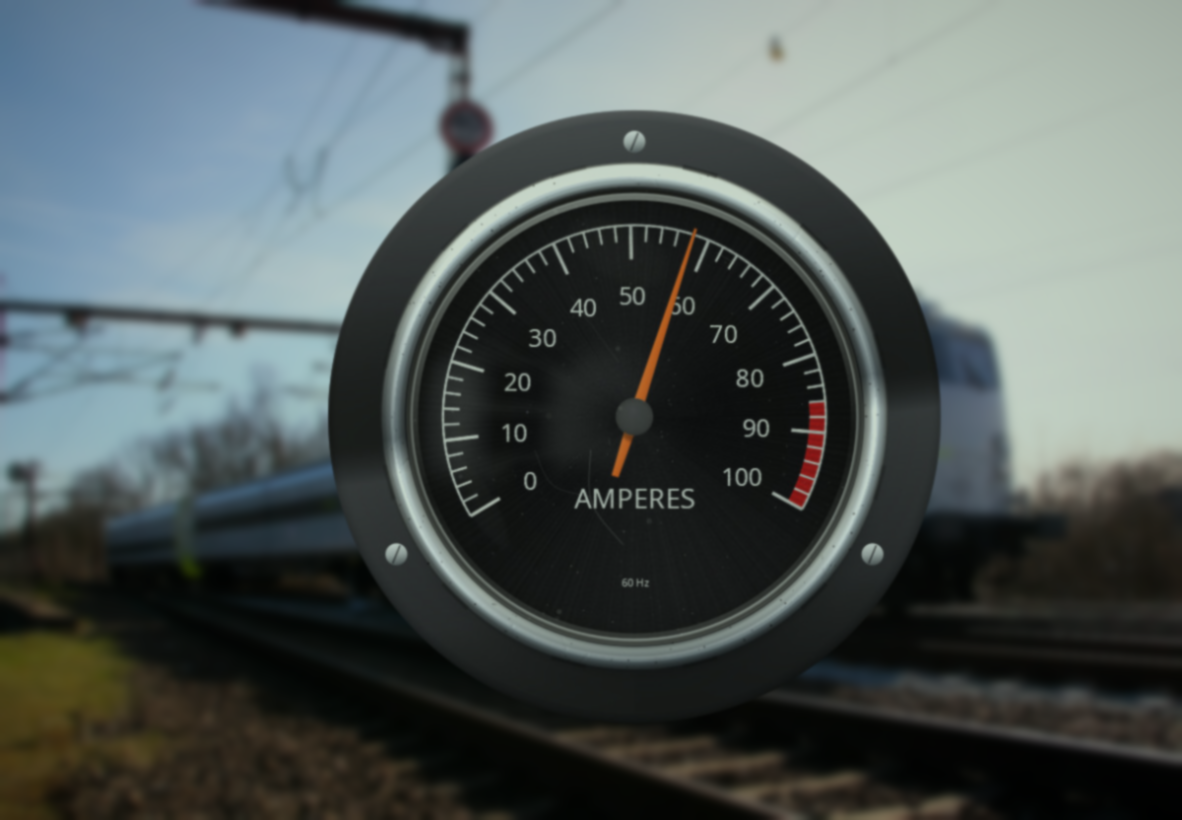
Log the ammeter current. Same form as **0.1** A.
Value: **58** A
